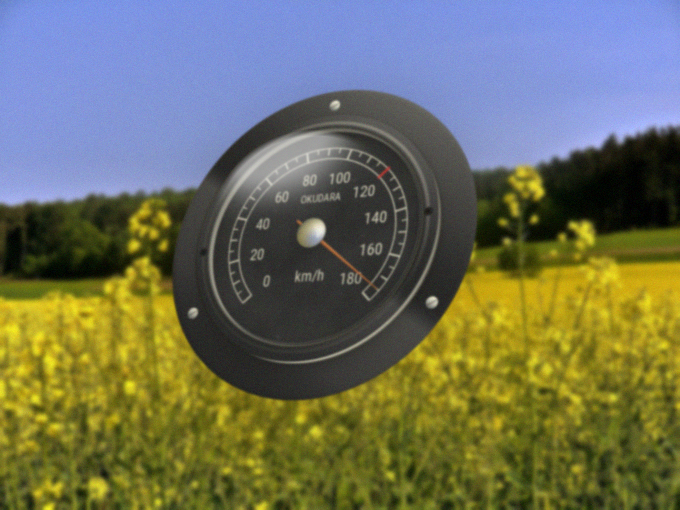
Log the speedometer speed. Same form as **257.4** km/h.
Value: **175** km/h
